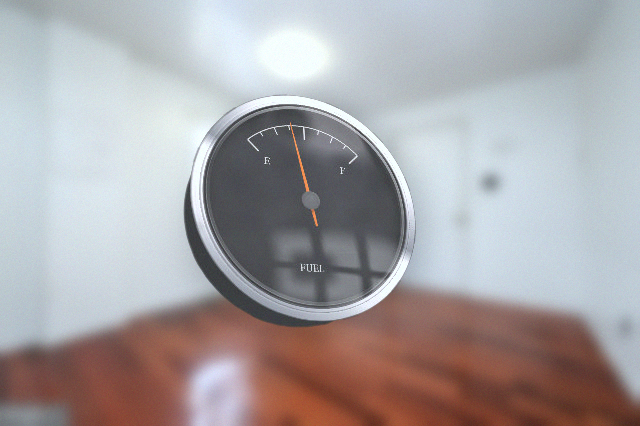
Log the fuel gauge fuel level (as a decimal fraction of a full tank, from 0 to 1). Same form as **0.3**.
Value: **0.375**
